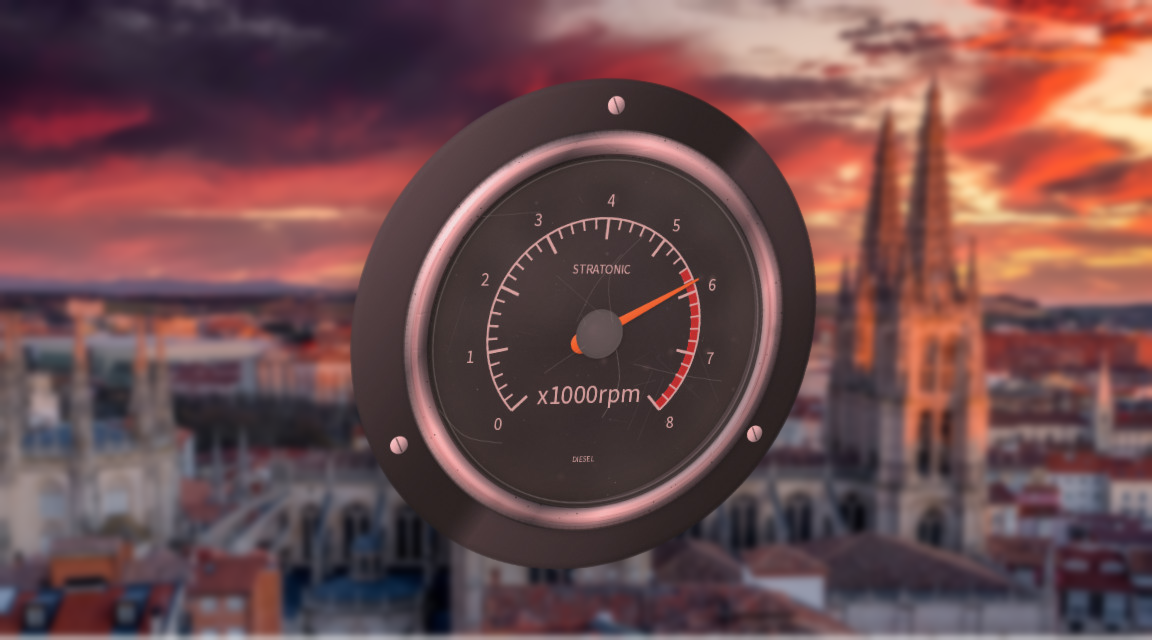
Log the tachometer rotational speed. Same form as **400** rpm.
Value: **5800** rpm
